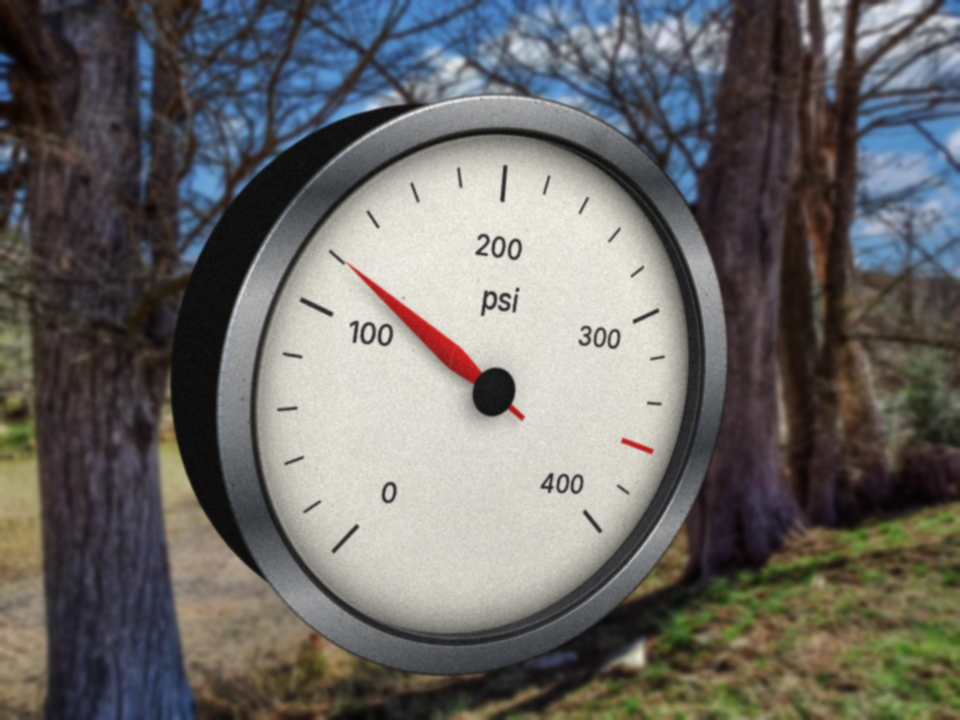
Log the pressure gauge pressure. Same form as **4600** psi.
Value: **120** psi
